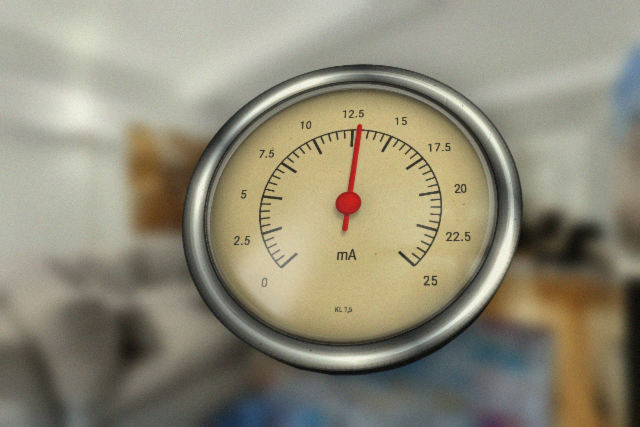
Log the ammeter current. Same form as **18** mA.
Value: **13** mA
